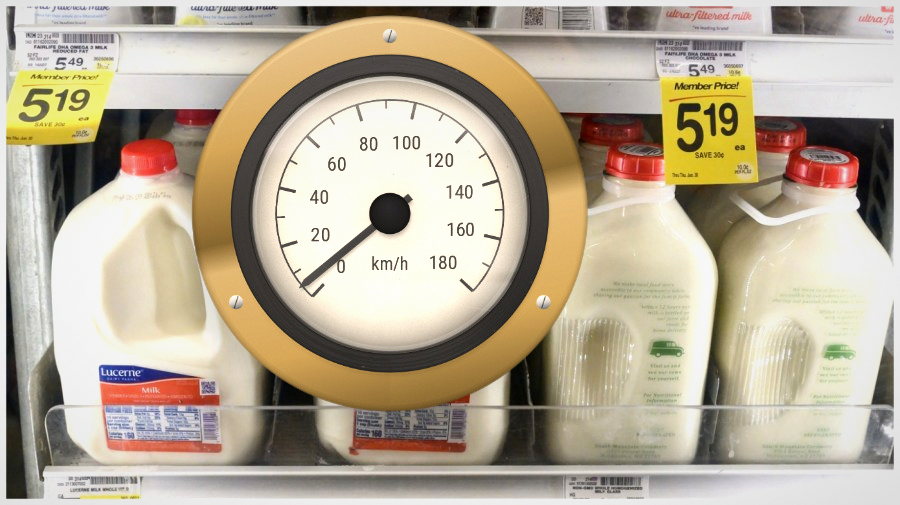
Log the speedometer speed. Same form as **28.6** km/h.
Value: **5** km/h
